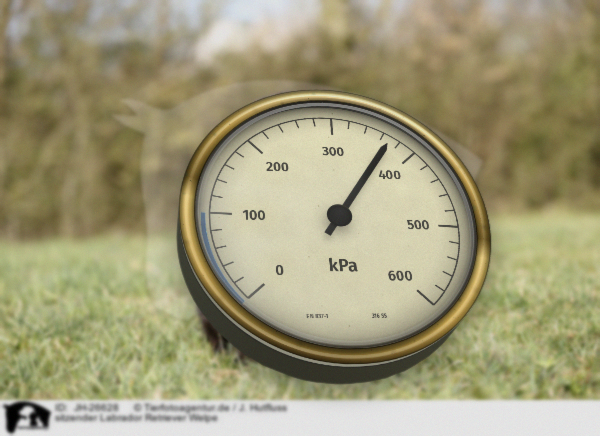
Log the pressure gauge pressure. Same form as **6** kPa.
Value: **370** kPa
